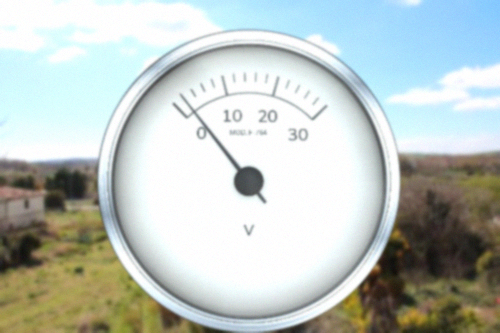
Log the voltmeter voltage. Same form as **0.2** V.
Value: **2** V
